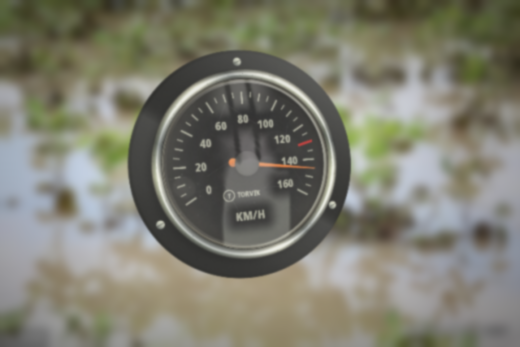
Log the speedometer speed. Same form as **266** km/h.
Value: **145** km/h
